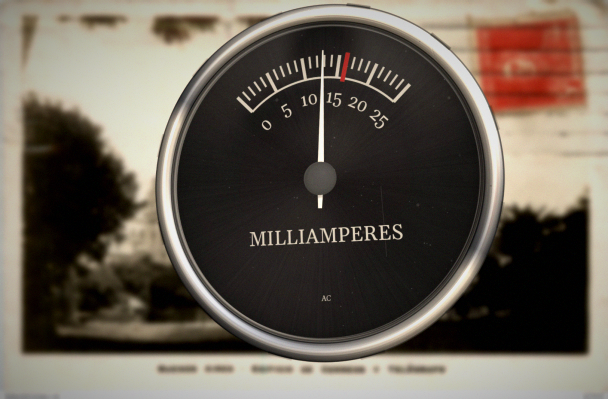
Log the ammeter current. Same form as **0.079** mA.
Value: **13** mA
